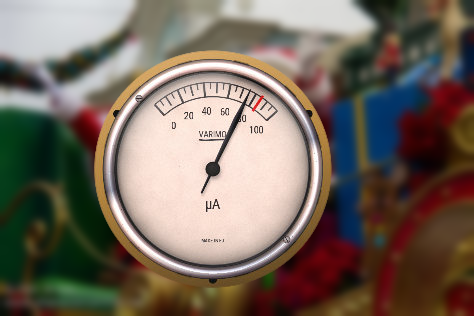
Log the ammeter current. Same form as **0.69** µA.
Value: **75** µA
